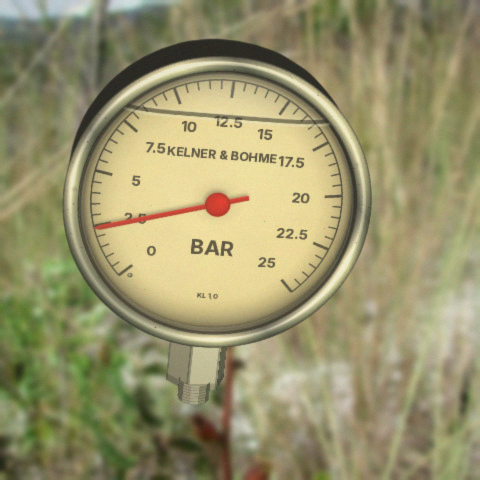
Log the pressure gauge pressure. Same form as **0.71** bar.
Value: **2.5** bar
